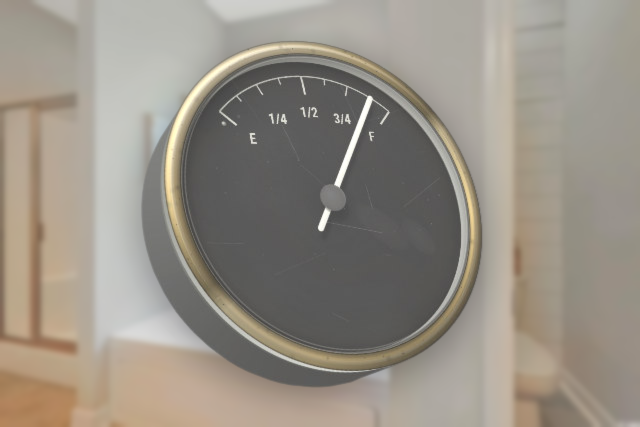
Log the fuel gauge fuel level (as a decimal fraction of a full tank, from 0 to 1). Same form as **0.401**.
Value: **0.875**
